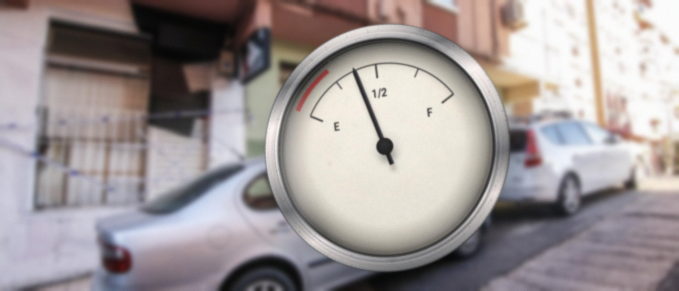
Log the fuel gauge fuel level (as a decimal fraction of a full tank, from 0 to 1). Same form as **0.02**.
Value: **0.375**
